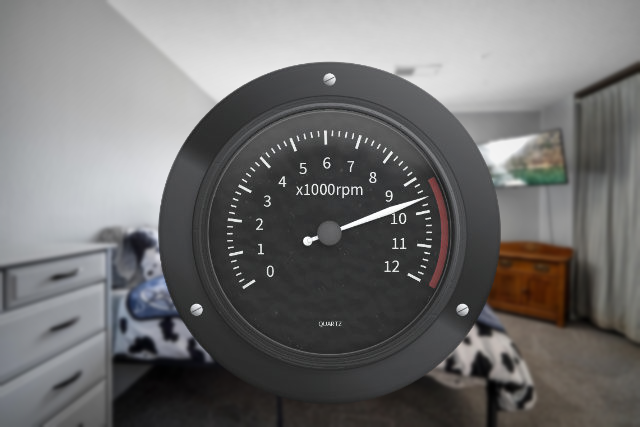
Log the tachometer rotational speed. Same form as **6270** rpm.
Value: **9600** rpm
